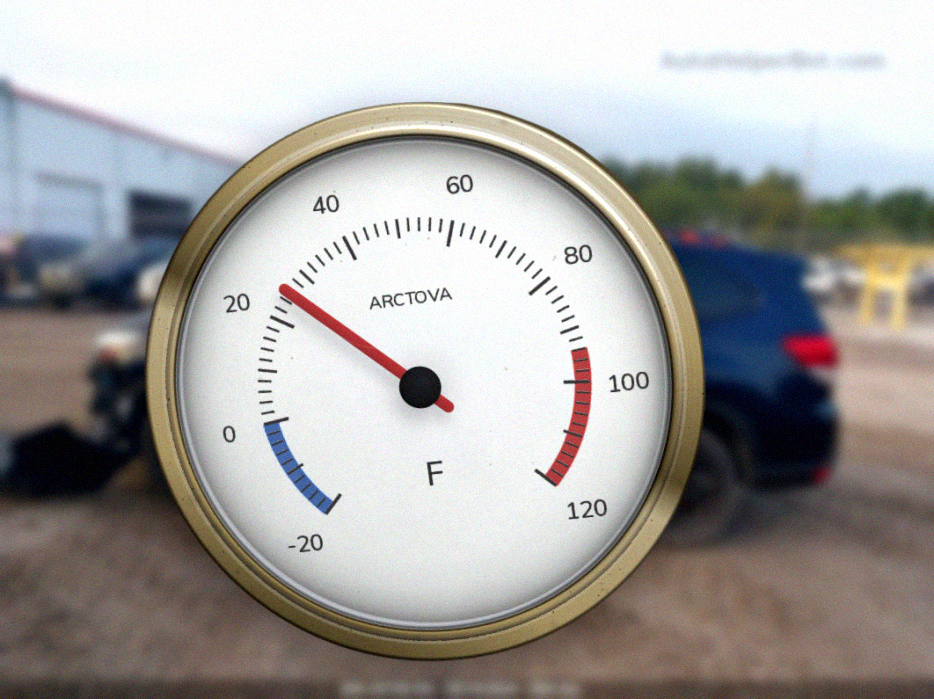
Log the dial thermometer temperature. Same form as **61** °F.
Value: **26** °F
